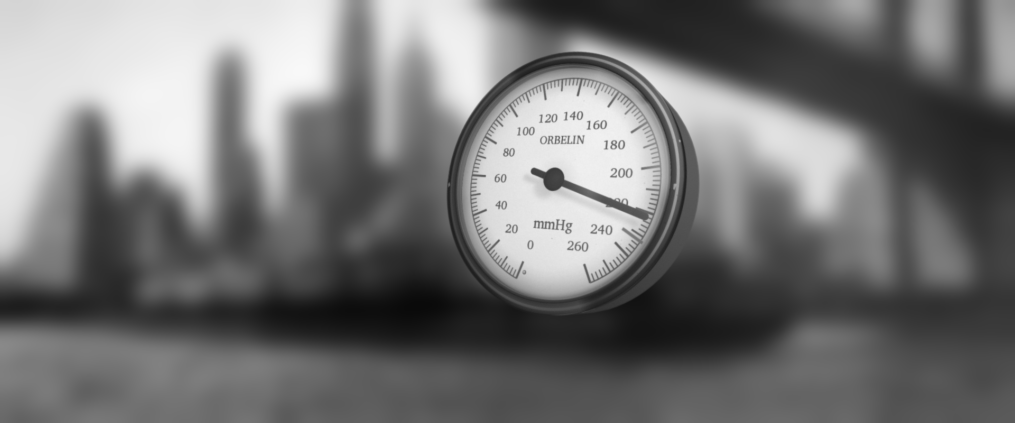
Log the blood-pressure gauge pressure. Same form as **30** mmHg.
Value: **222** mmHg
